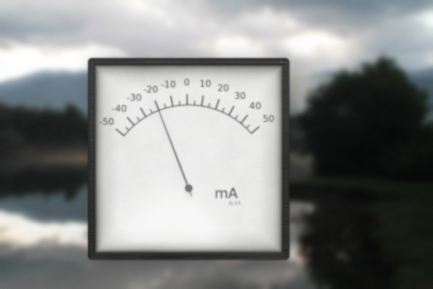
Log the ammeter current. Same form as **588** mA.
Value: **-20** mA
